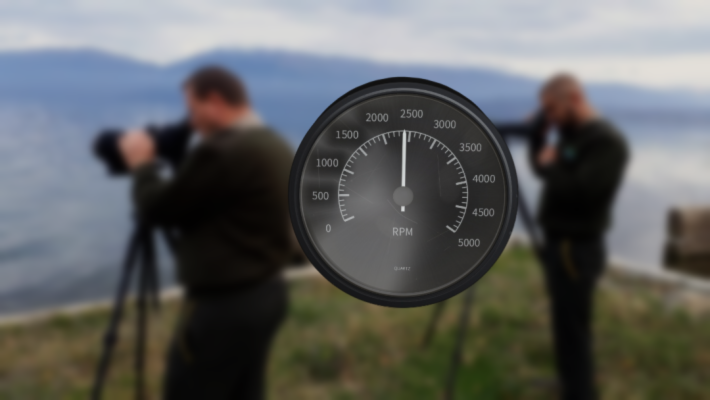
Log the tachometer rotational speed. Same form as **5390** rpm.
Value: **2400** rpm
